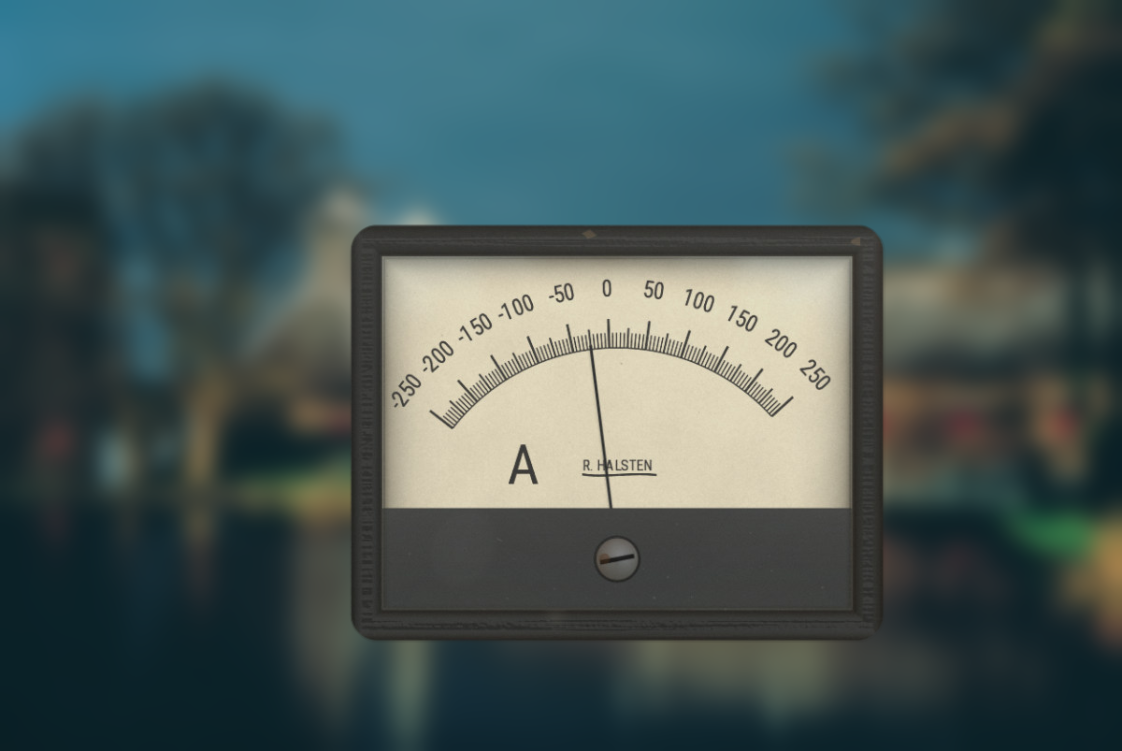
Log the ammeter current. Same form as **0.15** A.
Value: **-25** A
